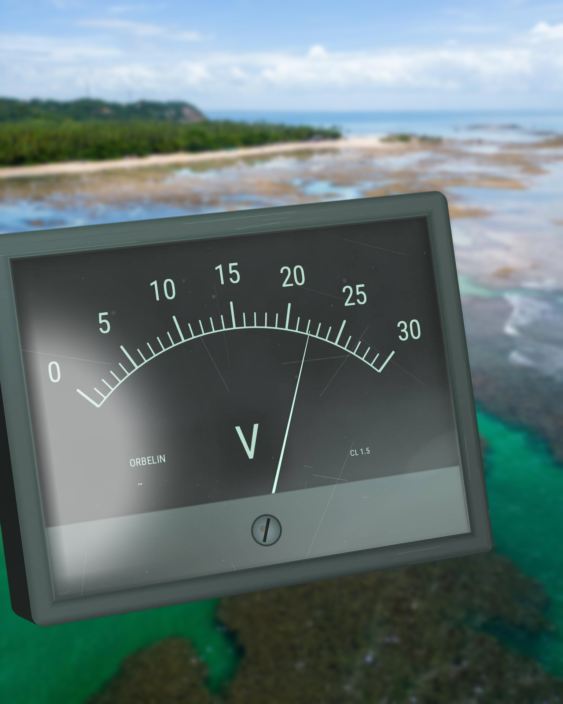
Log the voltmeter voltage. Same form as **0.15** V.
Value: **22** V
